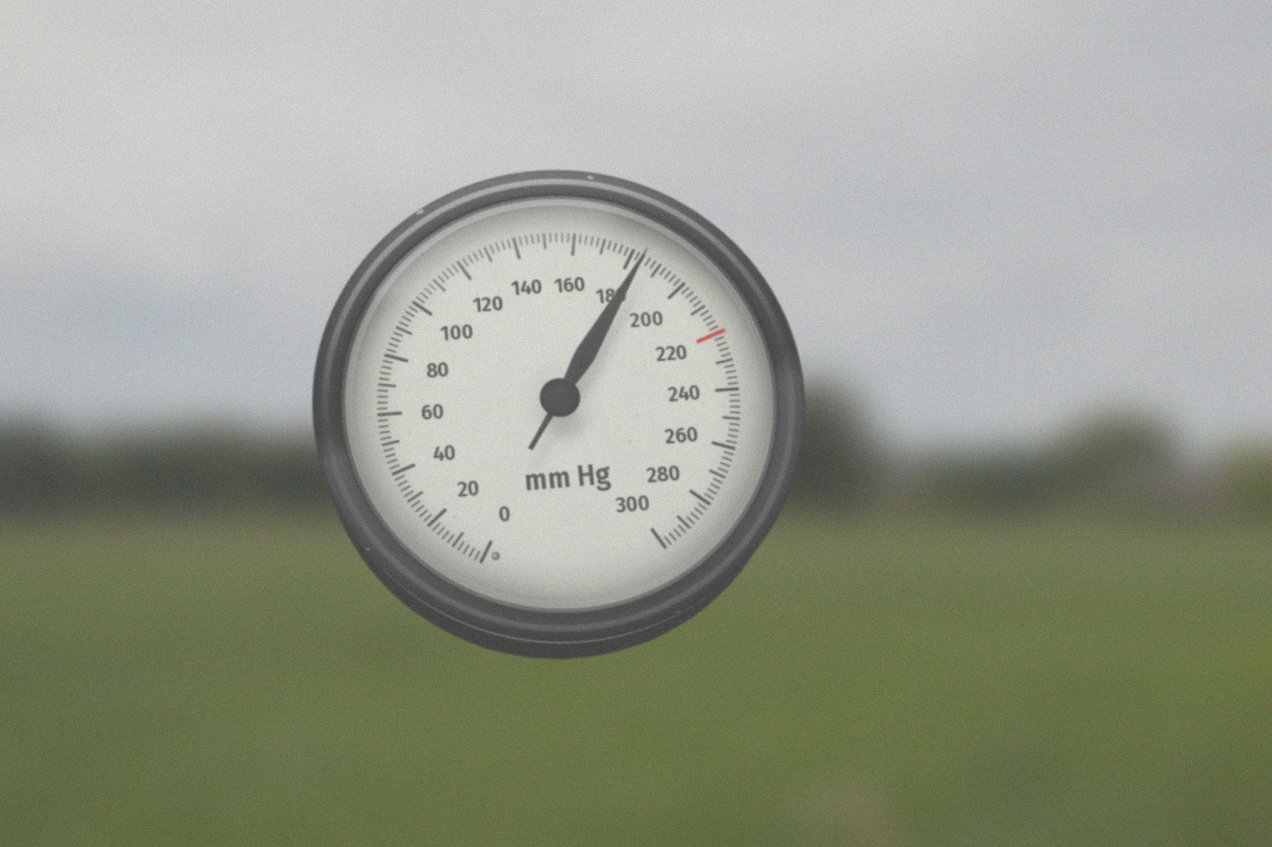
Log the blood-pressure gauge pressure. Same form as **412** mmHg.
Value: **184** mmHg
